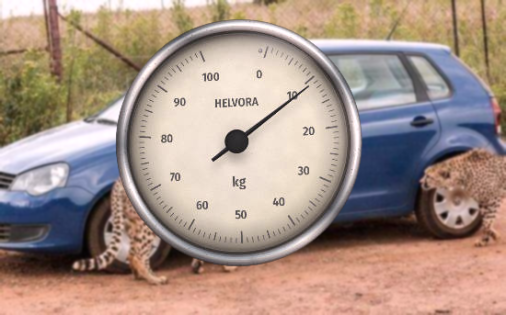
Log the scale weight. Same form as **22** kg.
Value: **11** kg
